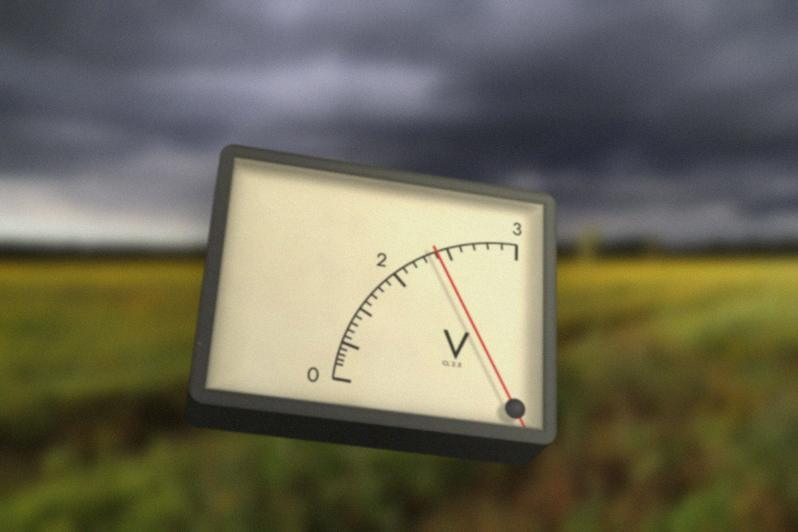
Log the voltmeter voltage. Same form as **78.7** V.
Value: **2.4** V
